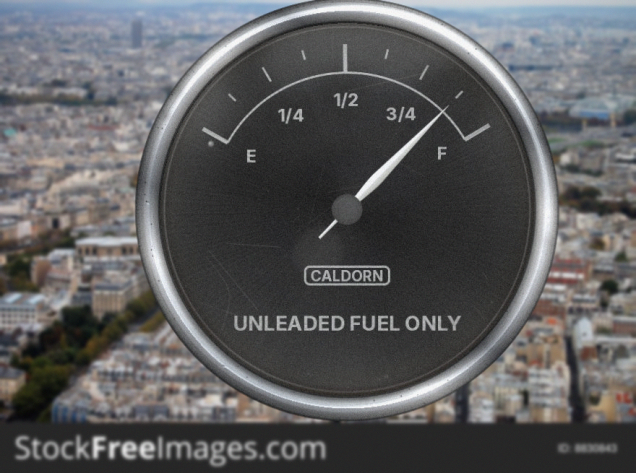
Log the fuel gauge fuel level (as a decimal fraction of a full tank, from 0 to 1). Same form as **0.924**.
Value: **0.875**
